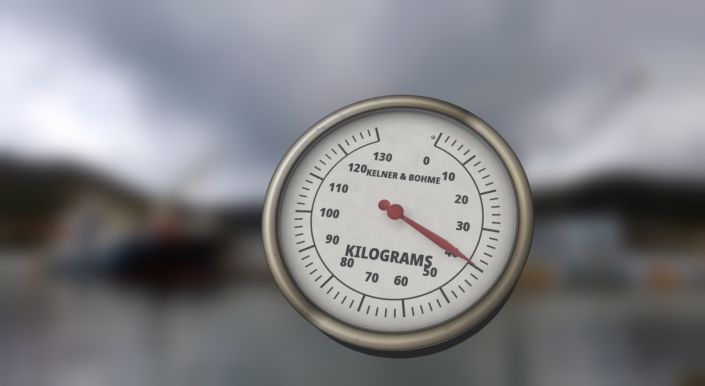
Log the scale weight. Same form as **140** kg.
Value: **40** kg
